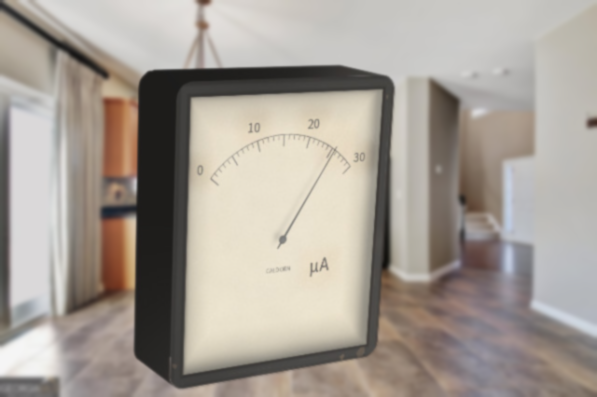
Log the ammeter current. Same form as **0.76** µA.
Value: **25** µA
